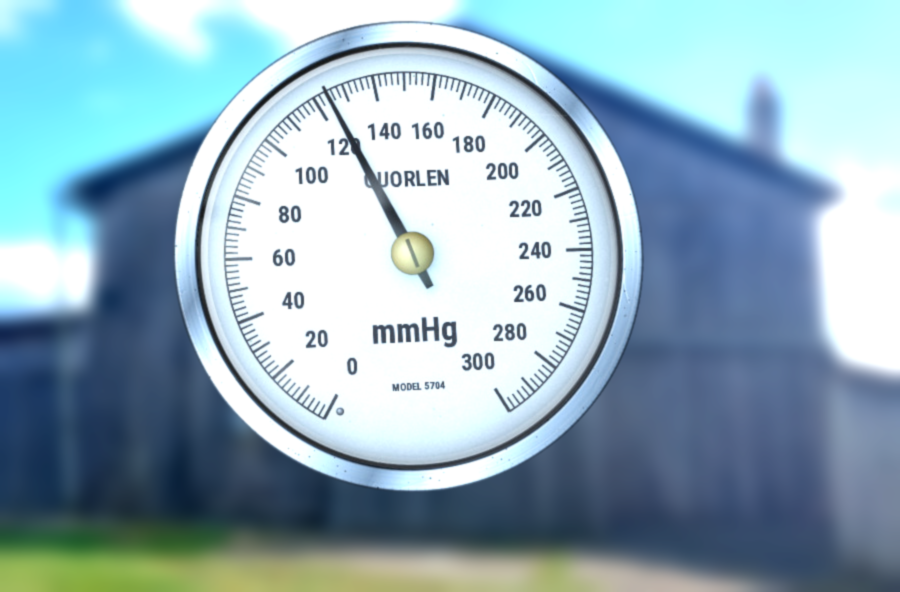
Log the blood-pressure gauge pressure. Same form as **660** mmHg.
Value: **124** mmHg
